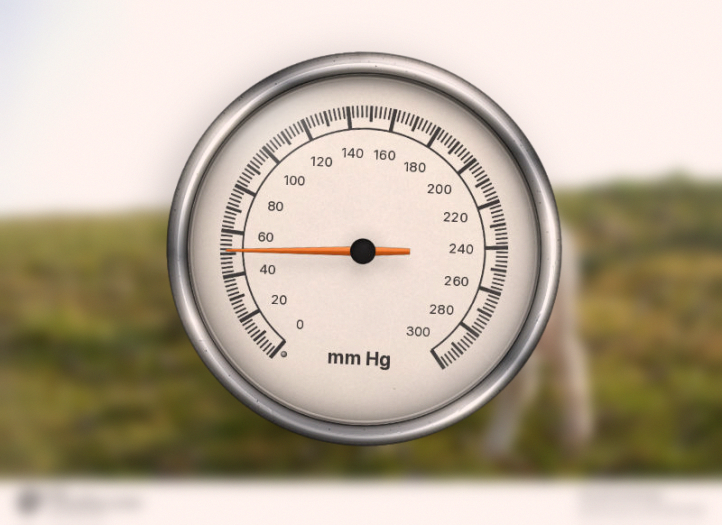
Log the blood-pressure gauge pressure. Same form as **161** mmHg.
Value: **52** mmHg
